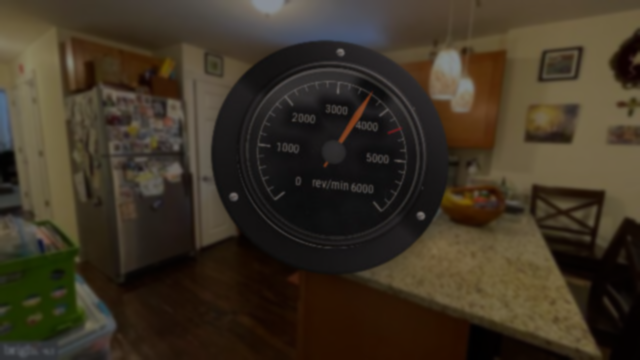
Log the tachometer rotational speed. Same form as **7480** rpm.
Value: **3600** rpm
